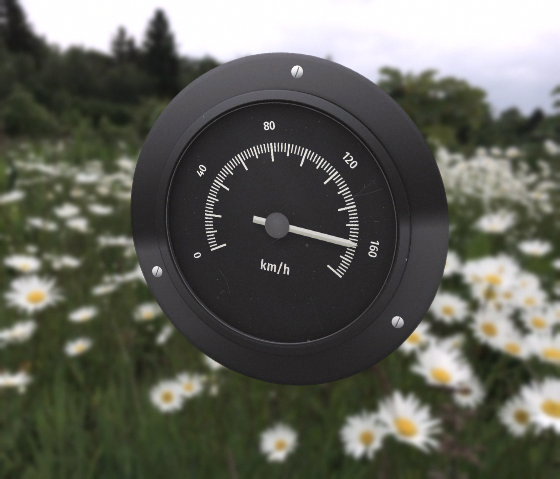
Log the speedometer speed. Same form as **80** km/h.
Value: **160** km/h
